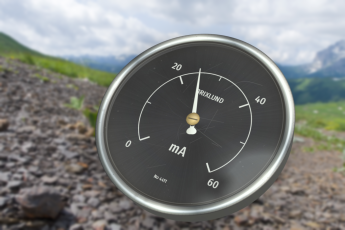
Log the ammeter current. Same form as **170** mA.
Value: **25** mA
